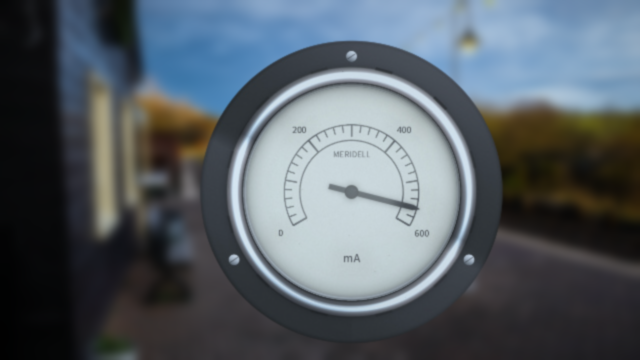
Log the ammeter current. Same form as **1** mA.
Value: **560** mA
